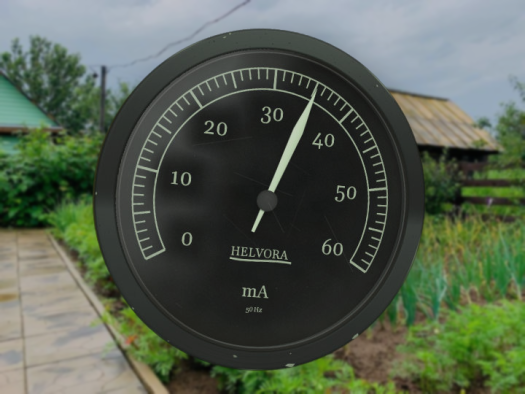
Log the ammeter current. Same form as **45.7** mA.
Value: **35** mA
